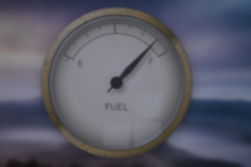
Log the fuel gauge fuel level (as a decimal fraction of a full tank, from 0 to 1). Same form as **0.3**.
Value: **0.875**
